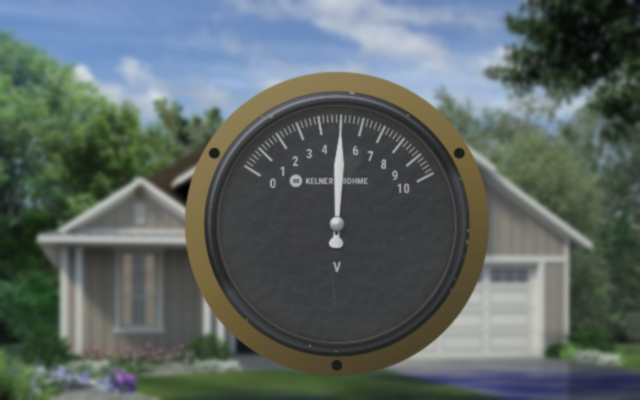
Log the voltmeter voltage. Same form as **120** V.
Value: **5** V
